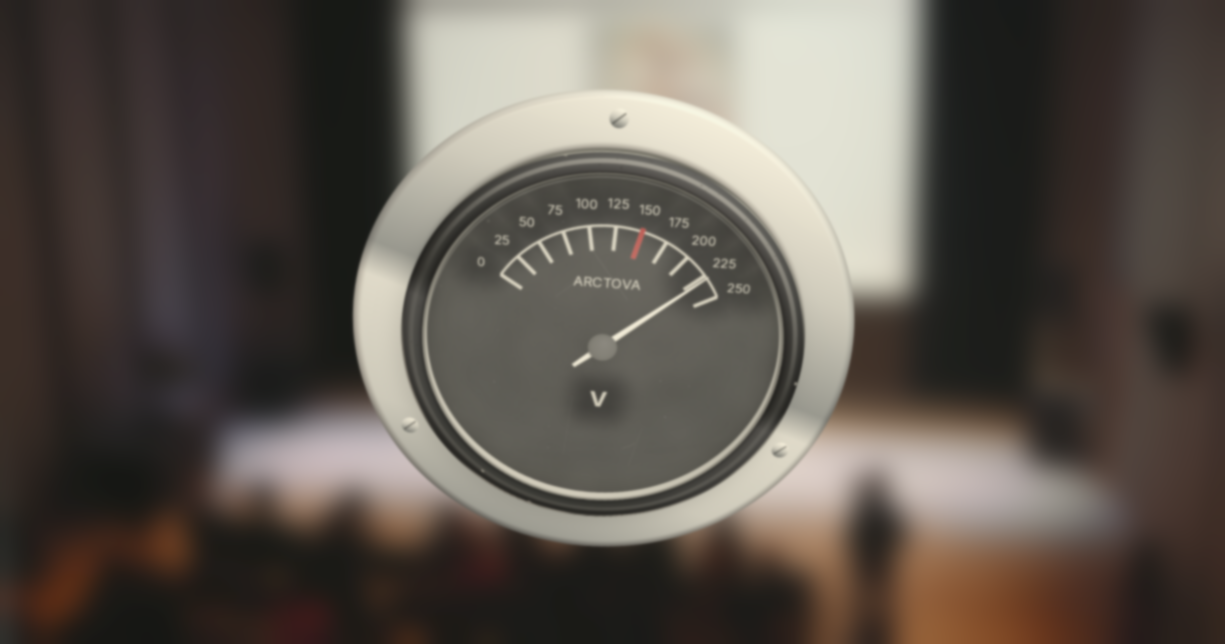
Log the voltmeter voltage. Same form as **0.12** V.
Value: **225** V
